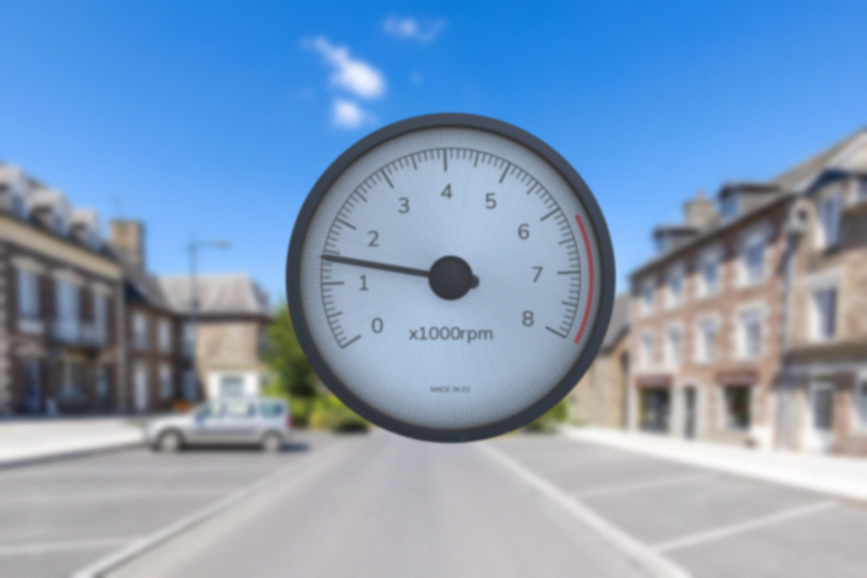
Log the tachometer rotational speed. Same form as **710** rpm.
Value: **1400** rpm
